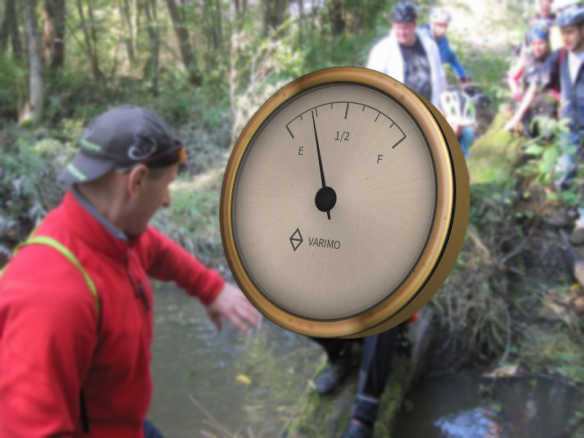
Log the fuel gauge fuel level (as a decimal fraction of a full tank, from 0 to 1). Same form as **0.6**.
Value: **0.25**
